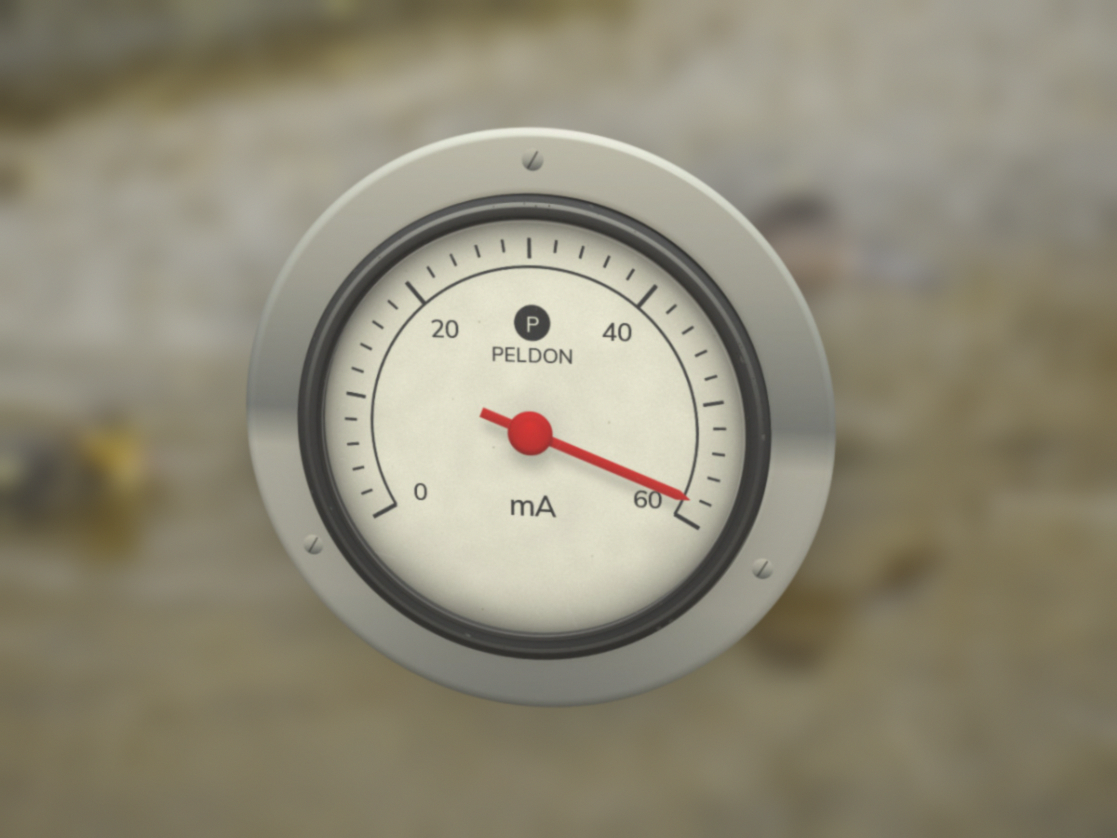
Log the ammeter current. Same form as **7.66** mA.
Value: **58** mA
